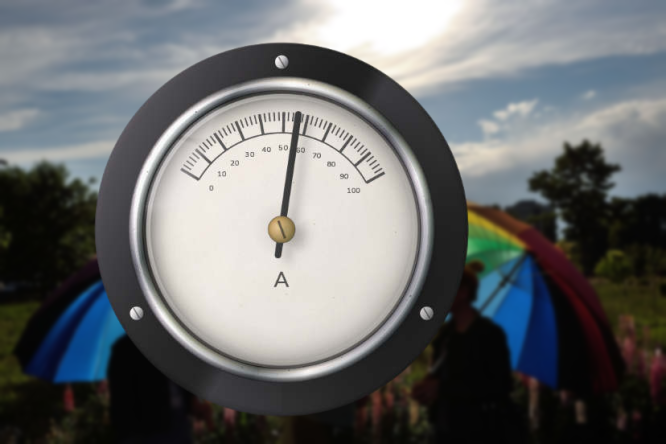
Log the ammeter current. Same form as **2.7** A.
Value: **56** A
